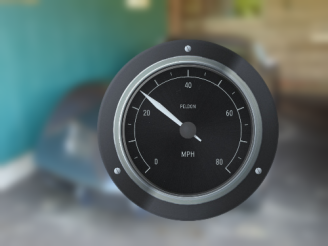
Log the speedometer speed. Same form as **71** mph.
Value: **25** mph
